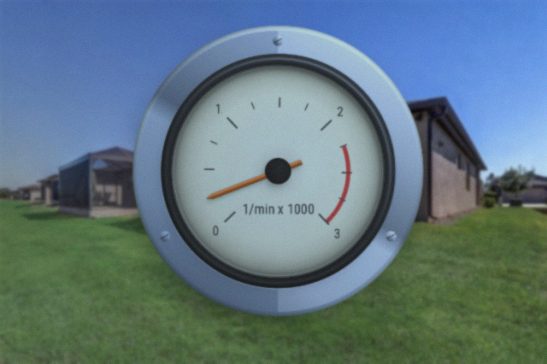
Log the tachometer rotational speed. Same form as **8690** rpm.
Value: **250** rpm
